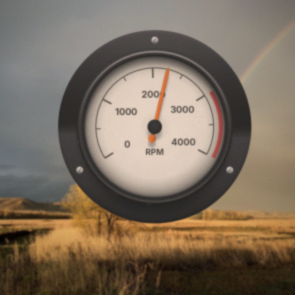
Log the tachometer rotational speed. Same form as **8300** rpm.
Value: **2250** rpm
